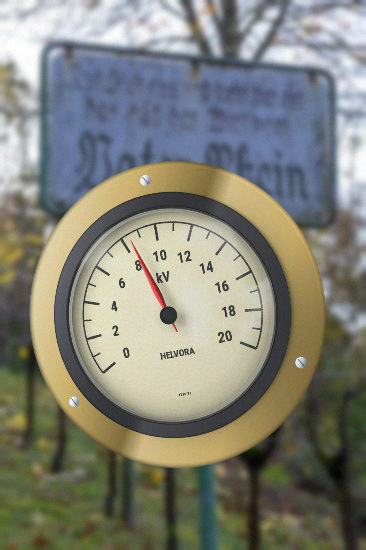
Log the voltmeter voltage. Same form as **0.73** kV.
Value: **8.5** kV
